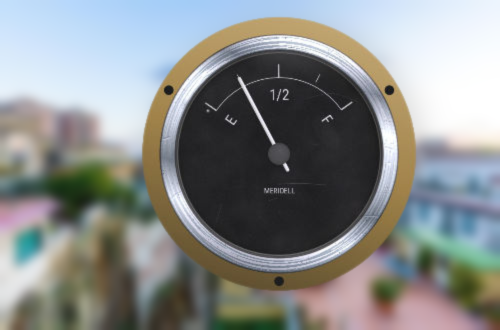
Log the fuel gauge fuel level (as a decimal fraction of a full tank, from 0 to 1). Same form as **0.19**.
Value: **0.25**
